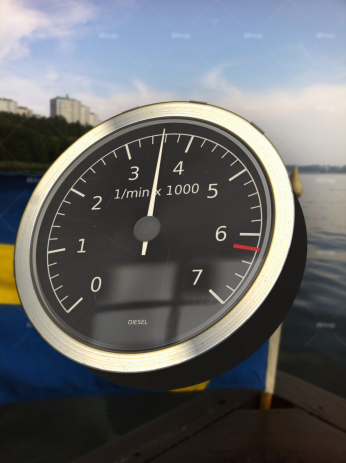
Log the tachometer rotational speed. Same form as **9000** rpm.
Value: **3600** rpm
